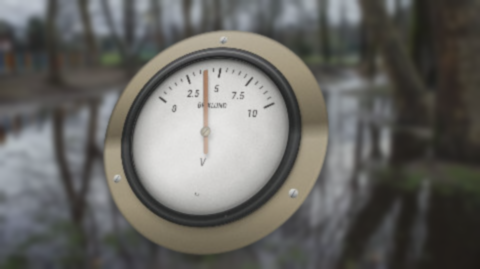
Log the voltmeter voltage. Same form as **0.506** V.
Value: **4** V
